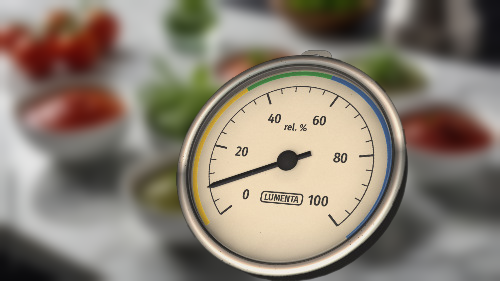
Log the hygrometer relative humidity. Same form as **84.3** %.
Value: **8** %
